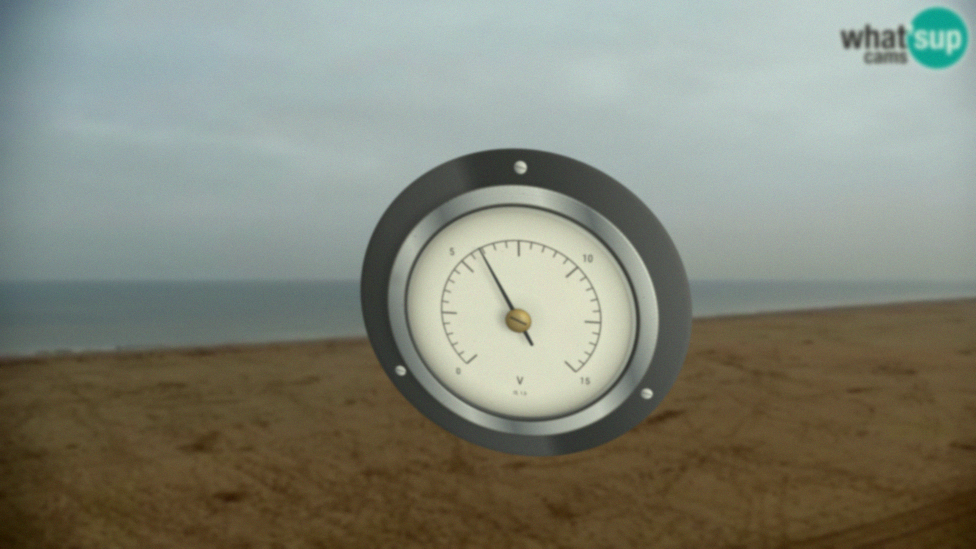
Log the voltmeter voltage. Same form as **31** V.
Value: **6** V
